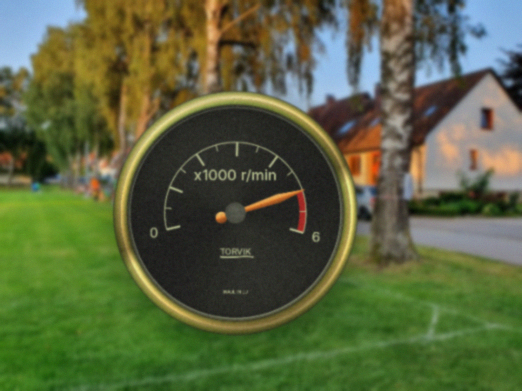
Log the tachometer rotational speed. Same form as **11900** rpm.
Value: **5000** rpm
